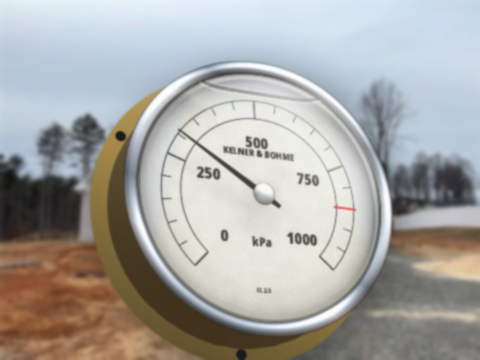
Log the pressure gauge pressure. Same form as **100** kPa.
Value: **300** kPa
